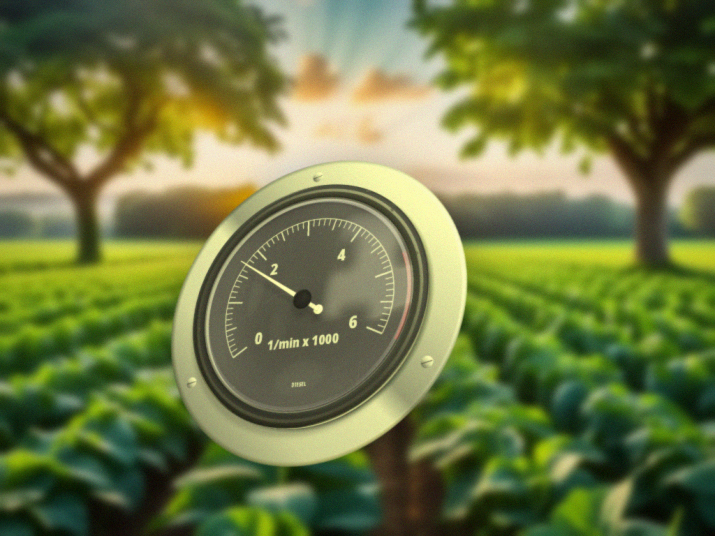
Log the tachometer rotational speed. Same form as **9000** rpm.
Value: **1700** rpm
